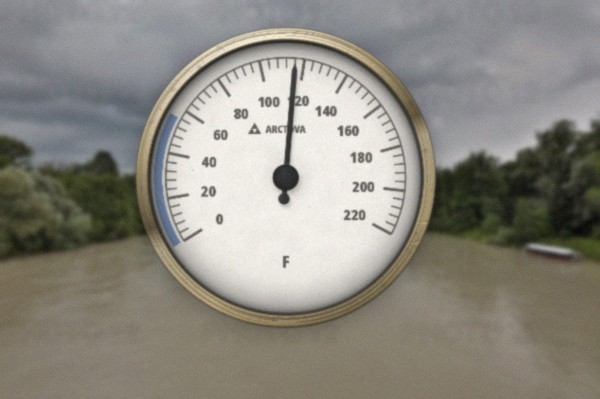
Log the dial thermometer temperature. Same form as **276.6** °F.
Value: **116** °F
